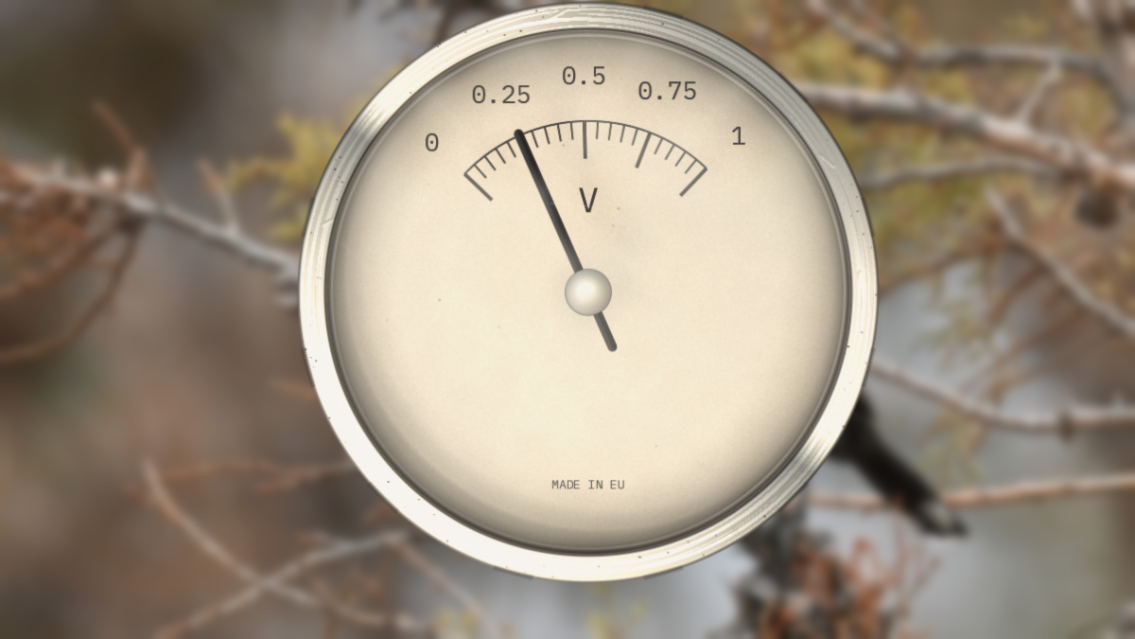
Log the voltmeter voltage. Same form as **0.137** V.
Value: **0.25** V
